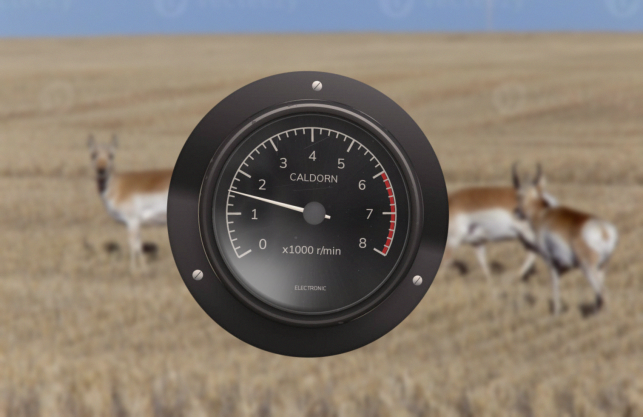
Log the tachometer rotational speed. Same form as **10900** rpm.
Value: **1500** rpm
